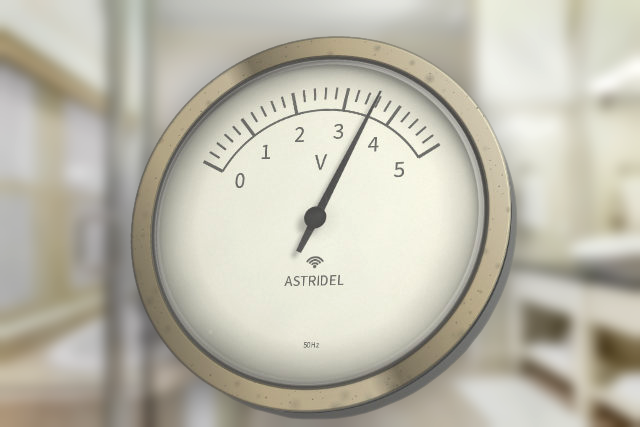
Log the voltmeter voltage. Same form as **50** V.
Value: **3.6** V
